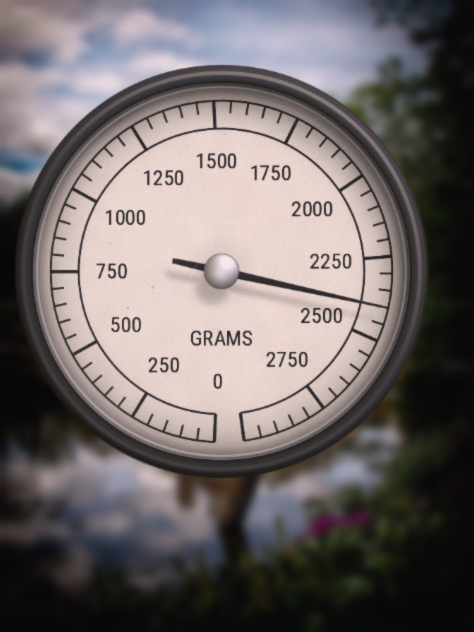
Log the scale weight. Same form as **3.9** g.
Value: **2400** g
